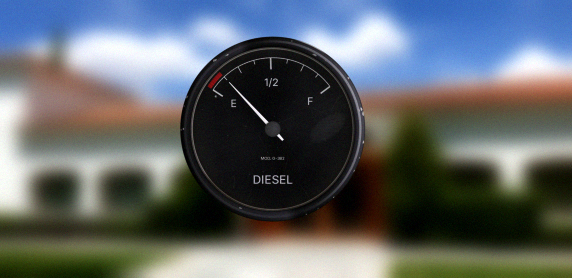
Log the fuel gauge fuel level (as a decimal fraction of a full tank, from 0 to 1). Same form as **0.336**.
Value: **0.125**
